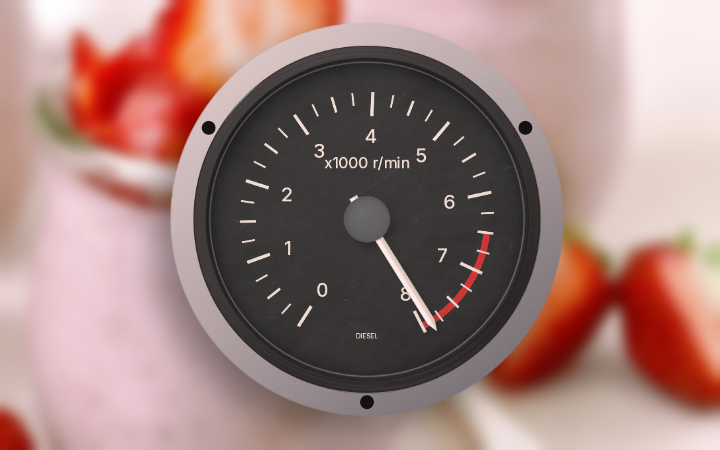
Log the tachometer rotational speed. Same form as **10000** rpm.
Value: **7875** rpm
